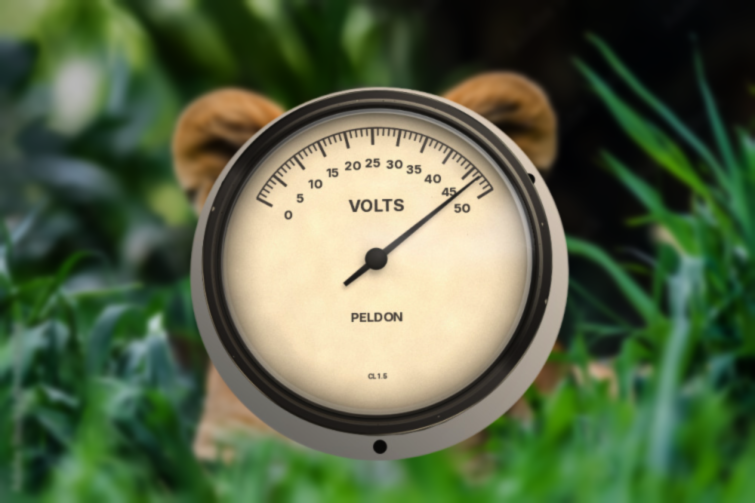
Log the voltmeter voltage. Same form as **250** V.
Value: **47** V
